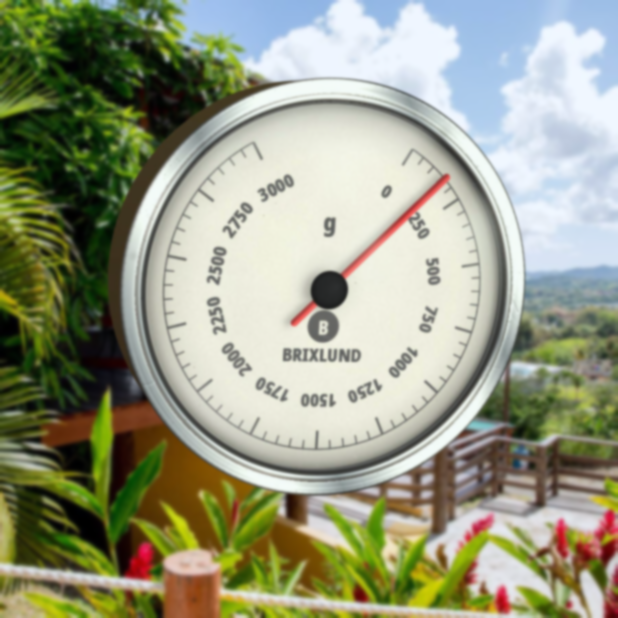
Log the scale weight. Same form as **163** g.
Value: **150** g
